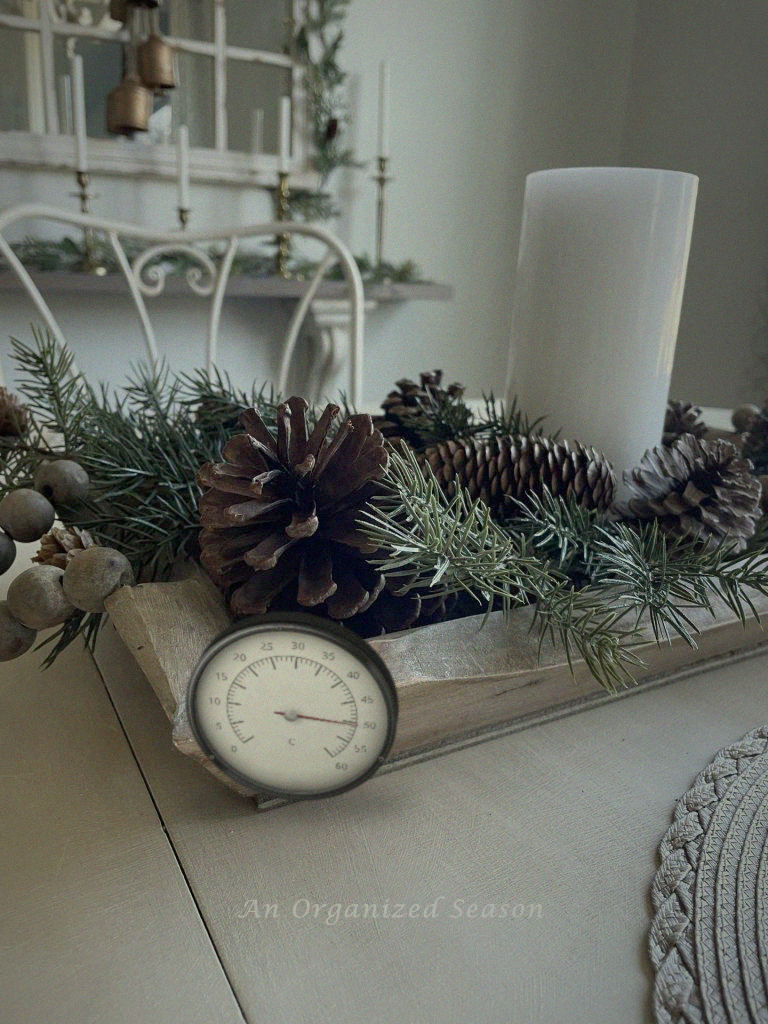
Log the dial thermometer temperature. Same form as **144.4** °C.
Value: **50** °C
